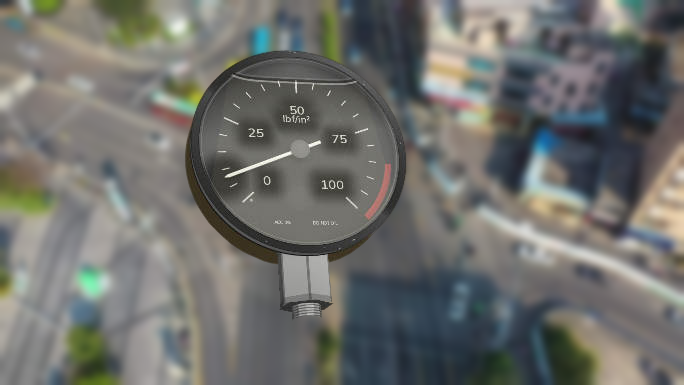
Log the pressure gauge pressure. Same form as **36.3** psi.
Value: **7.5** psi
